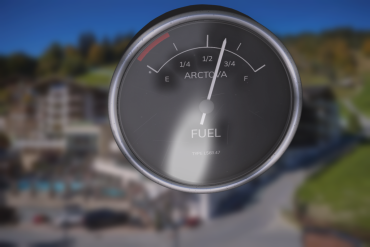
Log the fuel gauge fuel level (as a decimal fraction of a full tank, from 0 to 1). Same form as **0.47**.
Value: **0.625**
